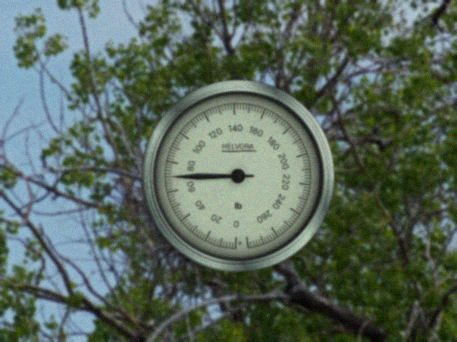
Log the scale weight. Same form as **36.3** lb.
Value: **70** lb
